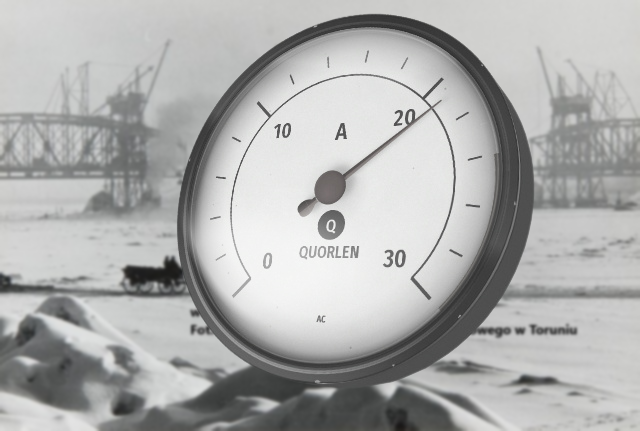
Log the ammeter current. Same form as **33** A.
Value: **21** A
